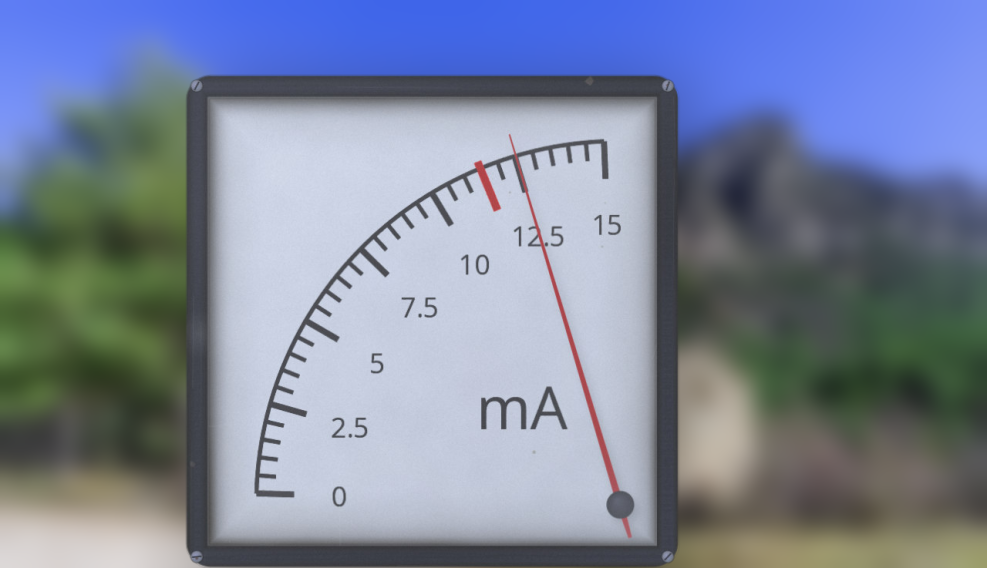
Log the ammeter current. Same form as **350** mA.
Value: **12.5** mA
